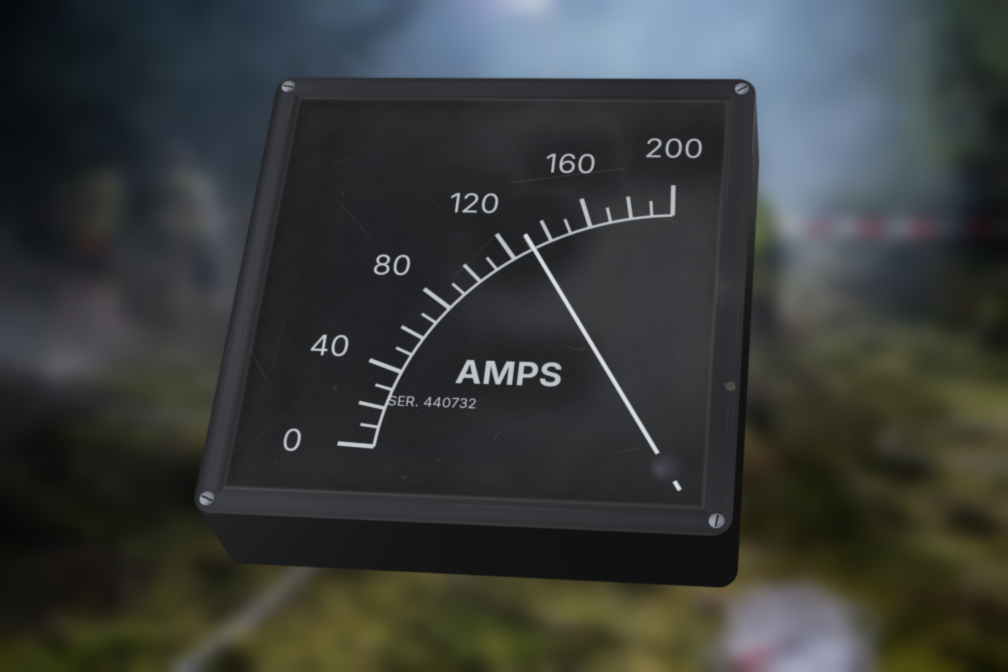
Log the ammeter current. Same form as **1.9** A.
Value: **130** A
